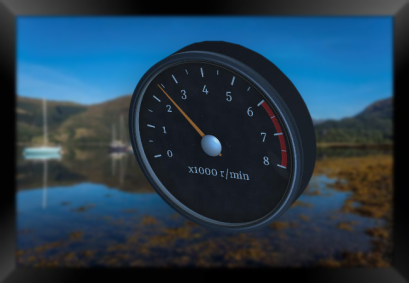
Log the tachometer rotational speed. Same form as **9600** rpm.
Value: **2500** rpm
